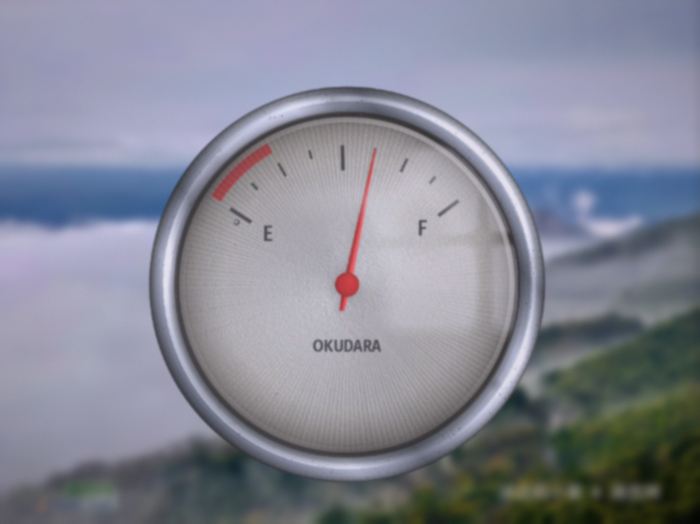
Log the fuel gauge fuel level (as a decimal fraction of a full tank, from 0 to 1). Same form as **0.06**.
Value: **0.625**
